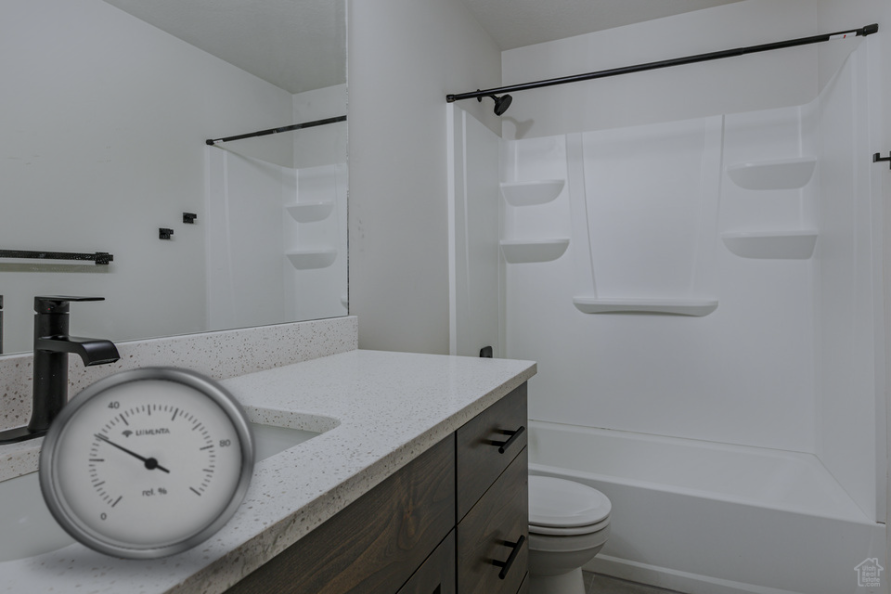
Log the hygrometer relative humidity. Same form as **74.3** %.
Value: **30** %
